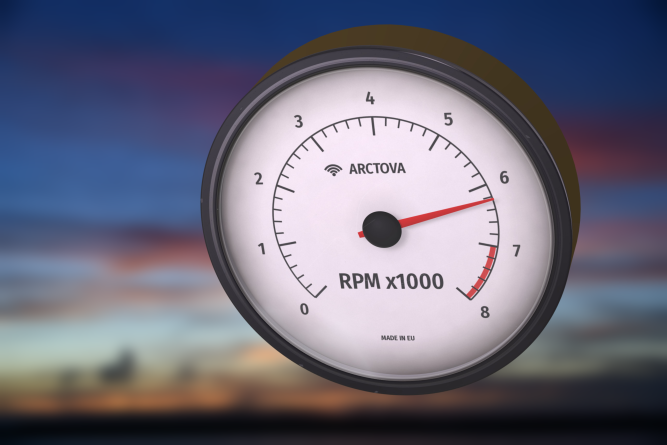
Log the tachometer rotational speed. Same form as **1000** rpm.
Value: **6200** rpm
